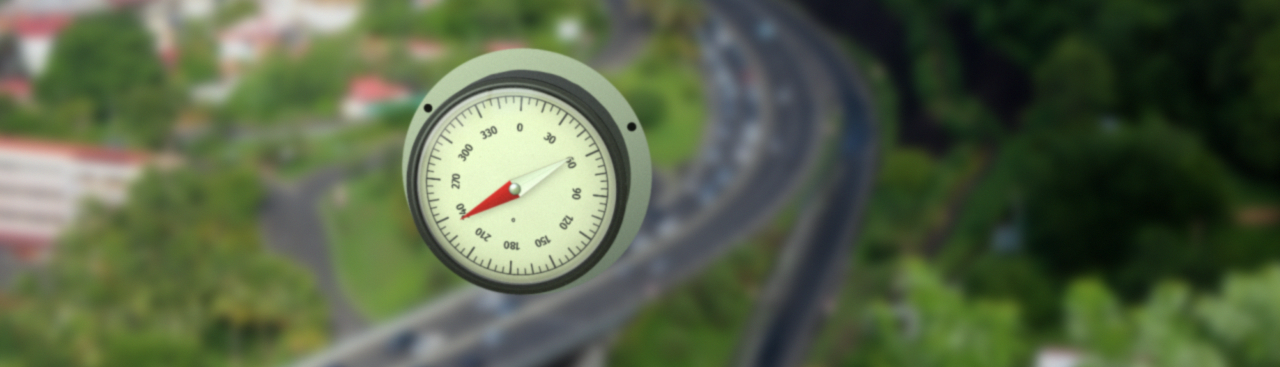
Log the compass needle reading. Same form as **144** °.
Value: **235** °
